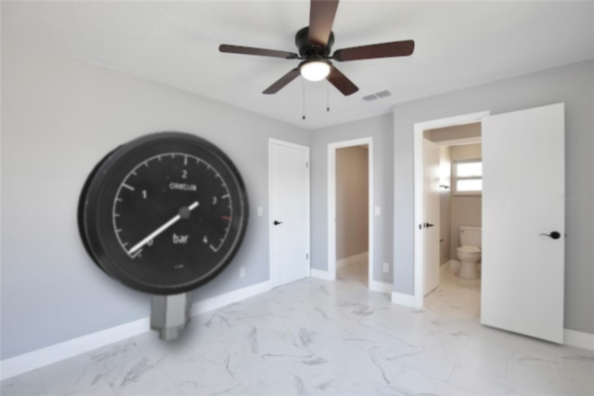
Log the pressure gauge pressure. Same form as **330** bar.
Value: **0.1** bar
